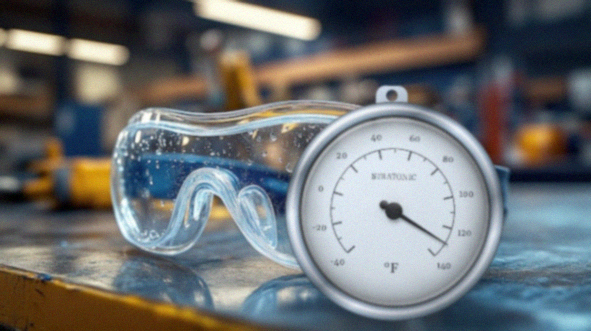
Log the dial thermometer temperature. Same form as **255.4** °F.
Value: **130** °F
